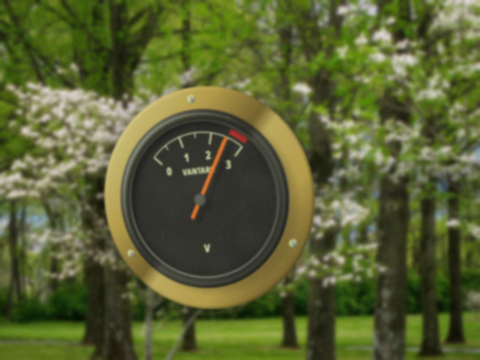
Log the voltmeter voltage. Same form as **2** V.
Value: **2.5** V
